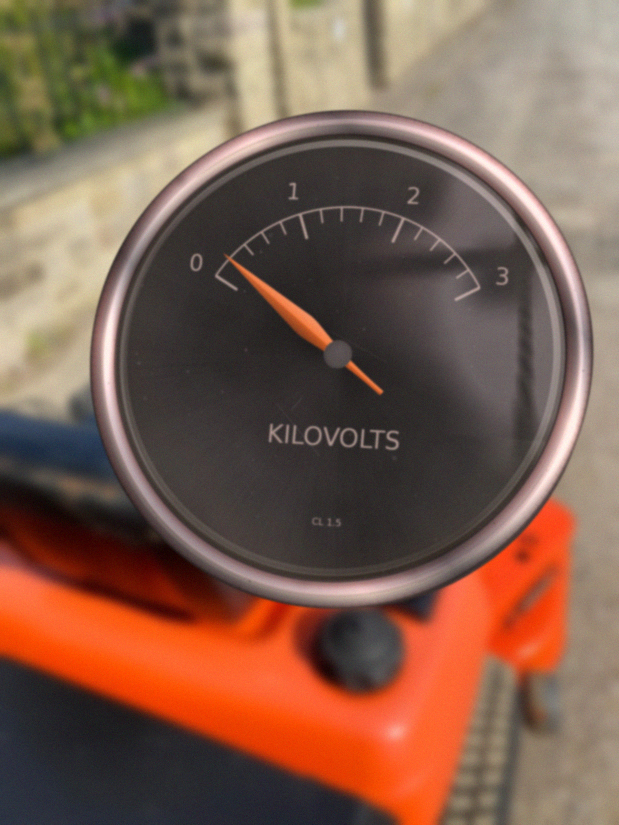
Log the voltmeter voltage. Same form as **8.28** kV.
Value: **0.2** kV
